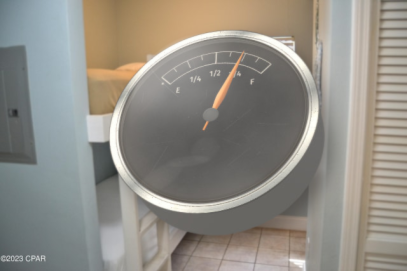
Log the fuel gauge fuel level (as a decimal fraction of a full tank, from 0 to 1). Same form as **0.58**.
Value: **0.75**
